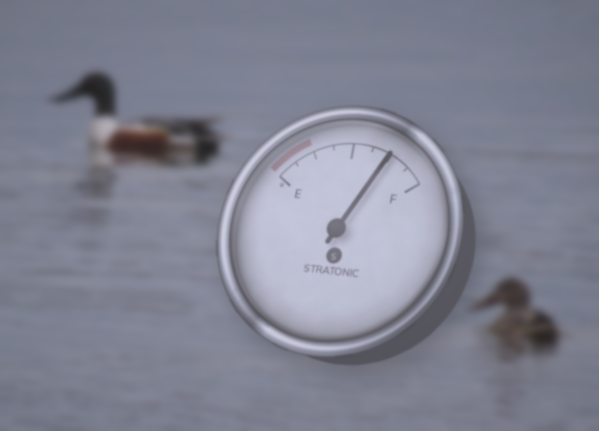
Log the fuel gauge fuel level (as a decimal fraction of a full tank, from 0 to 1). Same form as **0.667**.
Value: **0.75**
